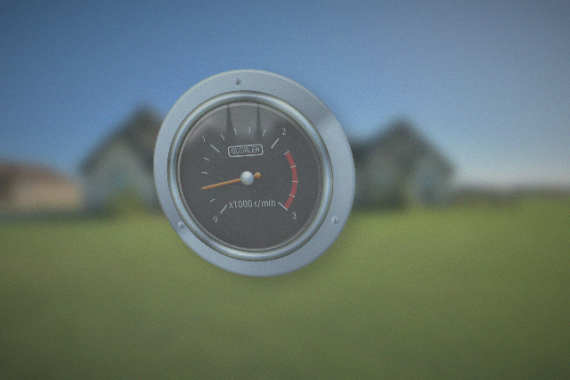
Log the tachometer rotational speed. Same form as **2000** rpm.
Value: **400** rpm
